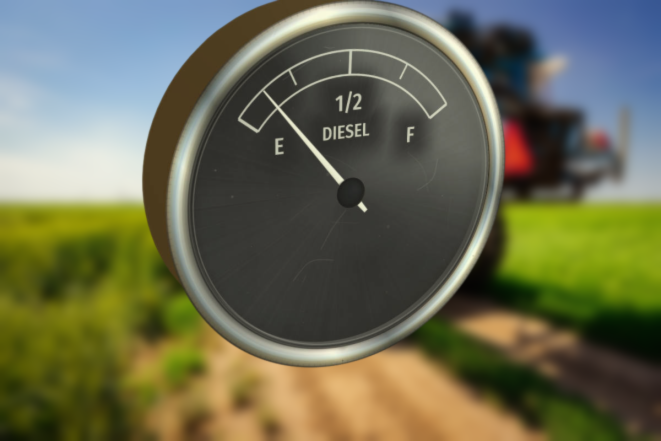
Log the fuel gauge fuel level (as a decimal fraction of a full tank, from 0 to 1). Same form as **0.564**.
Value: **0.125**
